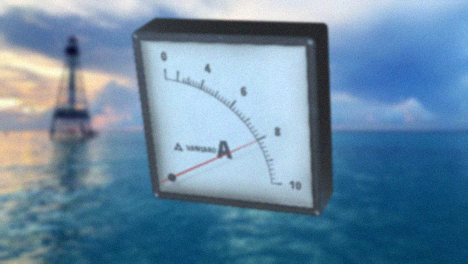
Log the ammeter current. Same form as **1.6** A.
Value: **8** A
